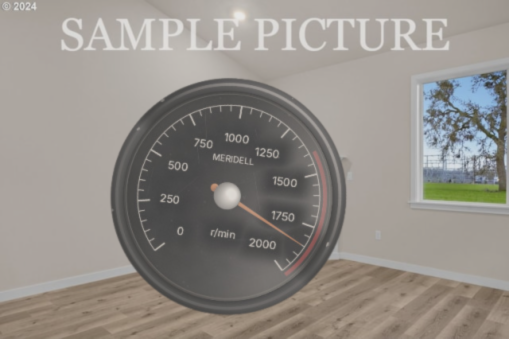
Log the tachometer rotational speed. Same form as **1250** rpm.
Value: **1850** rpm
